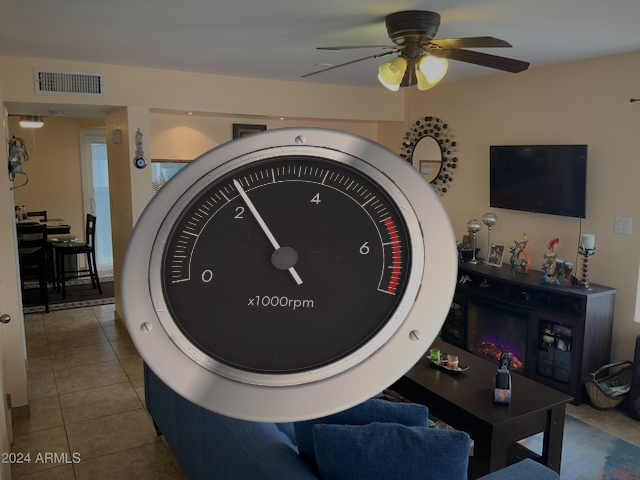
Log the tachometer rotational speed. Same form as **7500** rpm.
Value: **2300** rpm
